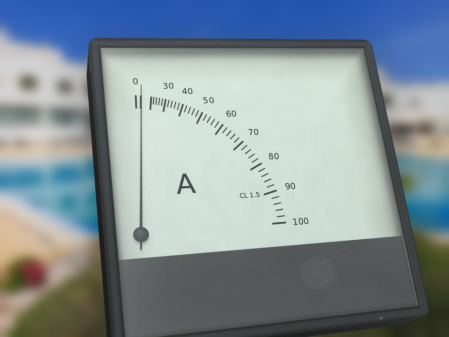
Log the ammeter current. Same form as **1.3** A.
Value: **10** A
